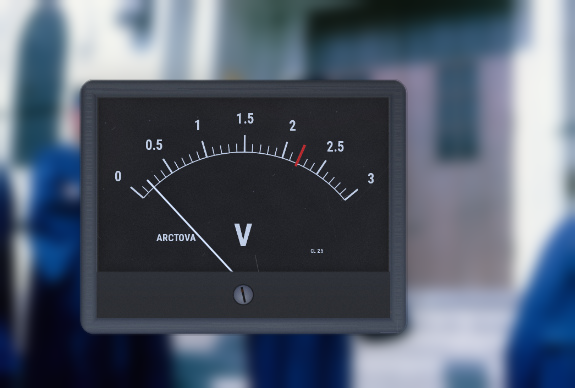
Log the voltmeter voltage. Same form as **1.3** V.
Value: **0.2** V
